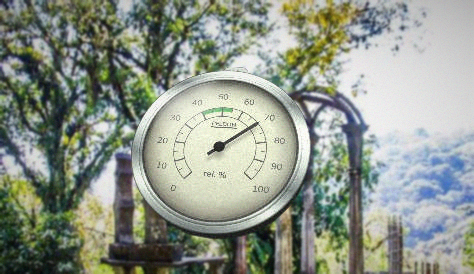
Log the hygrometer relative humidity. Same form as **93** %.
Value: **70** %
